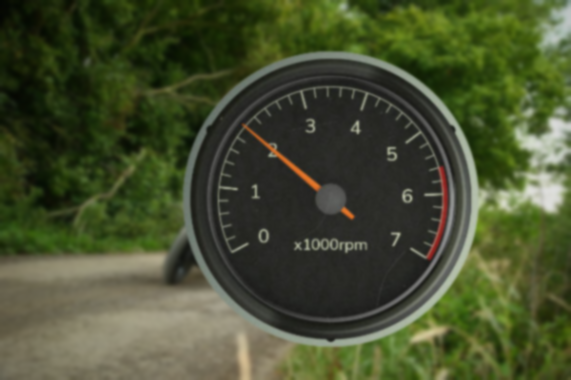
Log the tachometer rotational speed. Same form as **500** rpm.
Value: **2000** rpm
